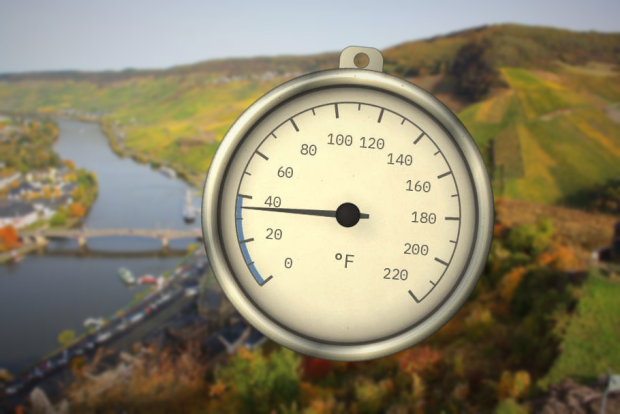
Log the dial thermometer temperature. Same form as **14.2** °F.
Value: **35** °F
